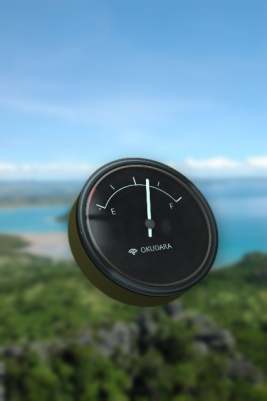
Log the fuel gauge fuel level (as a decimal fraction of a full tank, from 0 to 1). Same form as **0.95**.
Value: **0.625**
